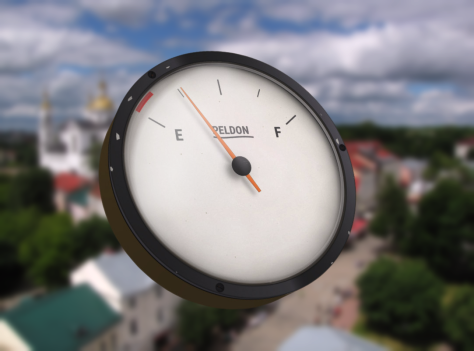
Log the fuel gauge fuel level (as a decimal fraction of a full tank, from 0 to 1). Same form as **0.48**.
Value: **0.25**
